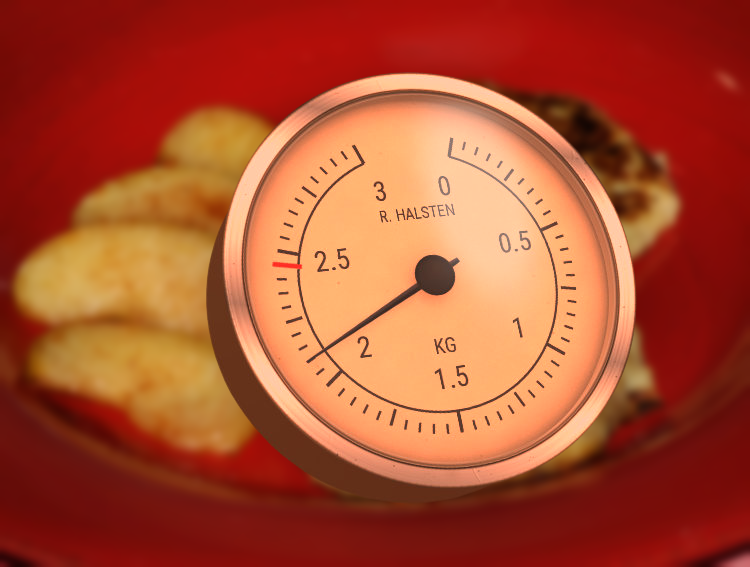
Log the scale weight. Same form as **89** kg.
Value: **2.1** kg
